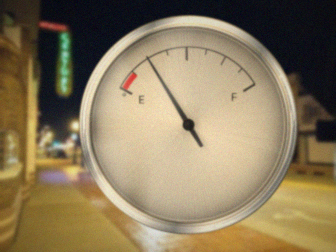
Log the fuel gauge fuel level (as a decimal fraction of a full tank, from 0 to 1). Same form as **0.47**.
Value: **0.25**
